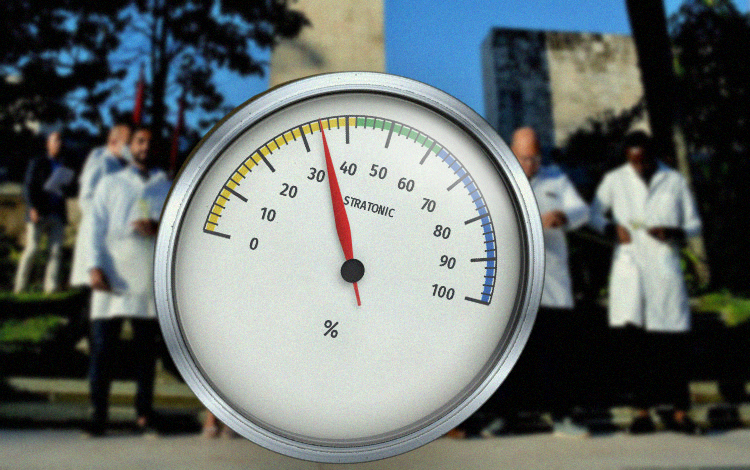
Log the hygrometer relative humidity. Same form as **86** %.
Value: **34** %
